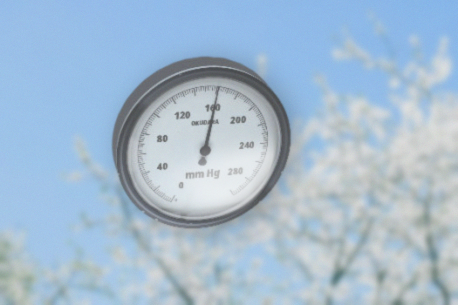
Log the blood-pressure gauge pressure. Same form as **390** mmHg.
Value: **160** mmHg
